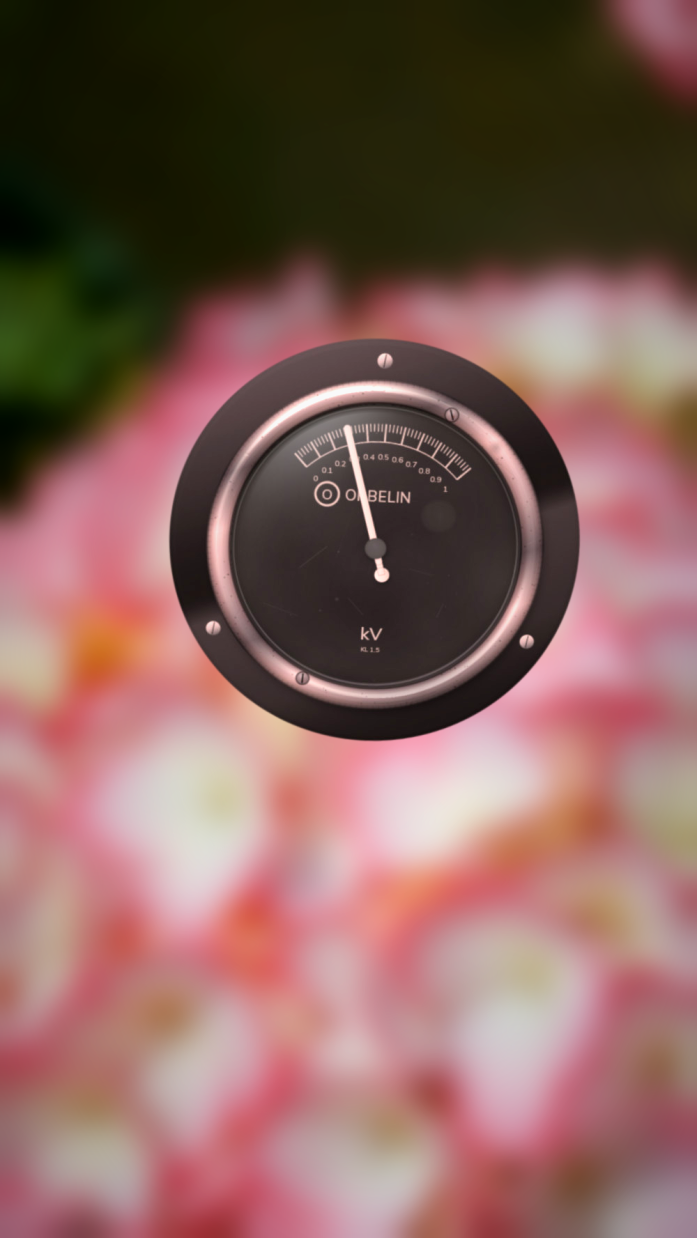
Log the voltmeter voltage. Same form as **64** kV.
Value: **0.3** kV
